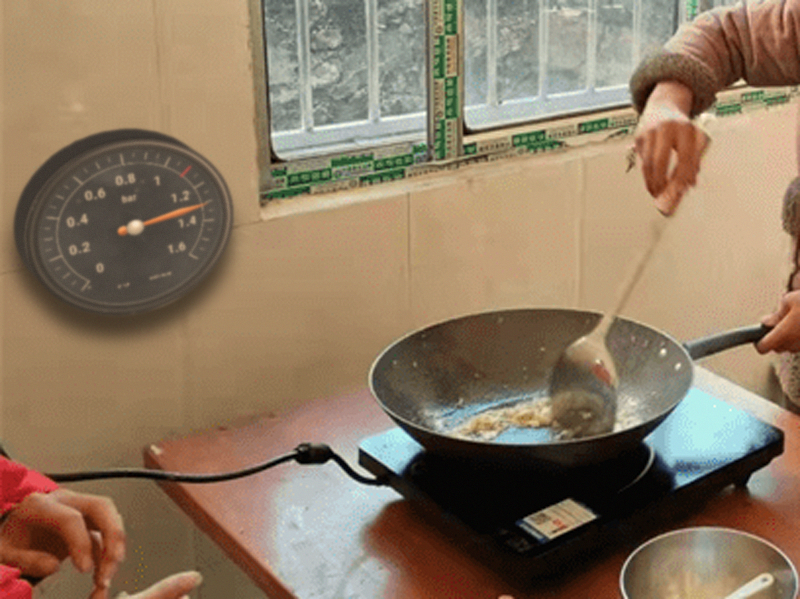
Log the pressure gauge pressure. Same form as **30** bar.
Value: **1.3** bar
